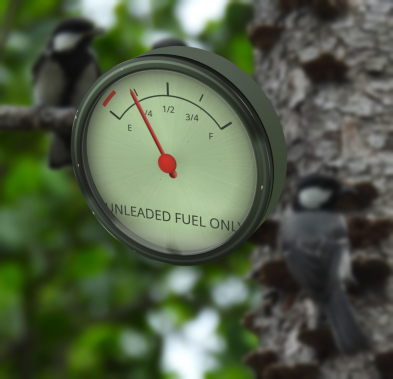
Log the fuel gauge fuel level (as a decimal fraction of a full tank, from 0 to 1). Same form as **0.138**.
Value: **0.25**
